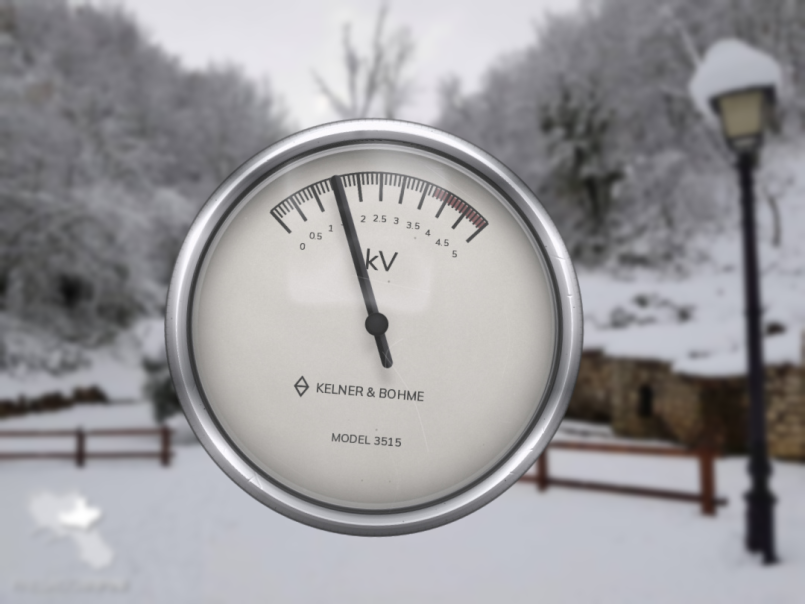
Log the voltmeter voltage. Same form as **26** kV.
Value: **1.5** kV
